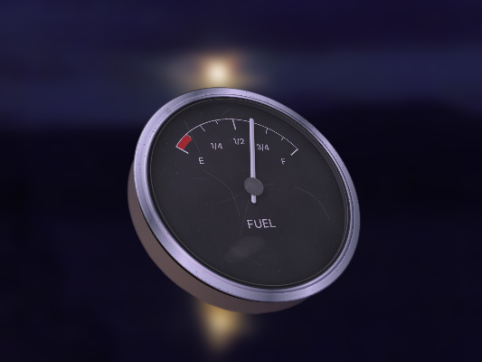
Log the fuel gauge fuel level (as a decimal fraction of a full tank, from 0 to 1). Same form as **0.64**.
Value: **0.625**
